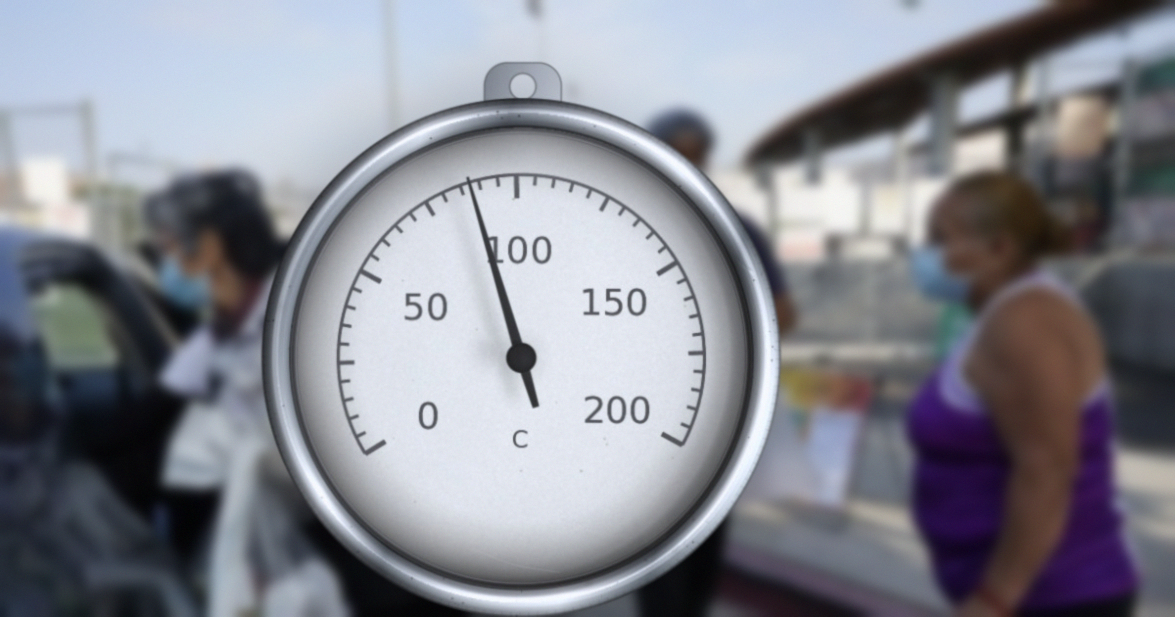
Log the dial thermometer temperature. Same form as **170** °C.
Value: **87.5** °C
